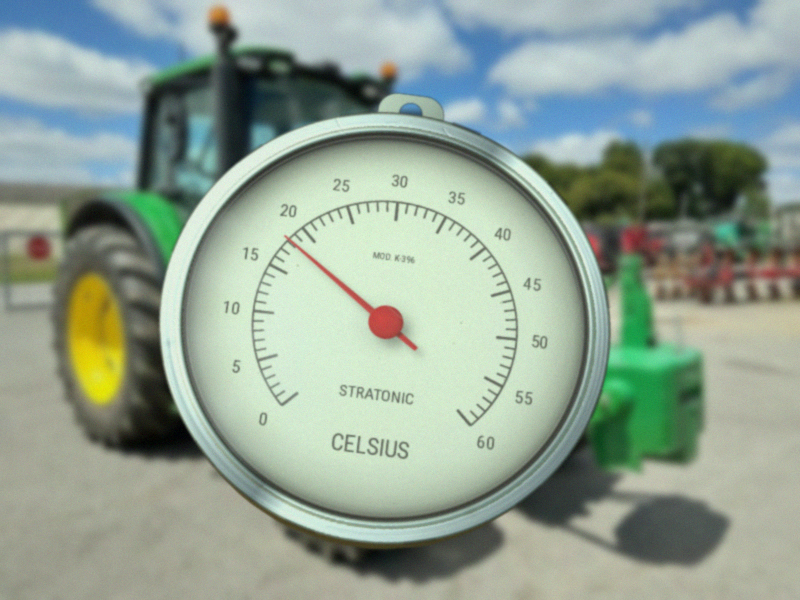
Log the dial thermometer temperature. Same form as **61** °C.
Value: **18** °C
